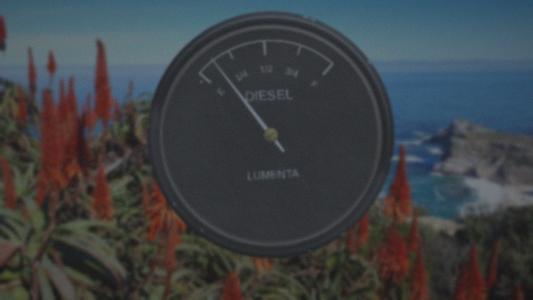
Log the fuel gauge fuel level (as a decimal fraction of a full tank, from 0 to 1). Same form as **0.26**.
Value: **0.125**
